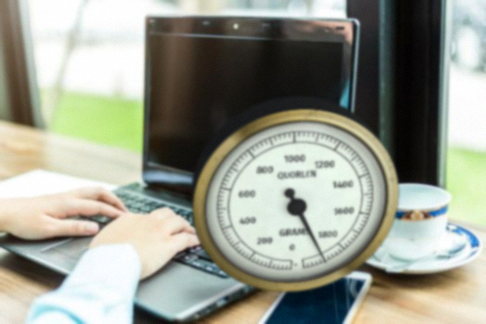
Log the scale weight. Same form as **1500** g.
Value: **1900** g
